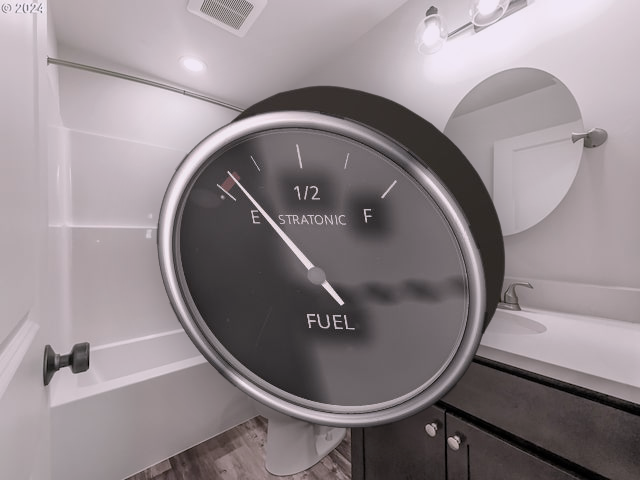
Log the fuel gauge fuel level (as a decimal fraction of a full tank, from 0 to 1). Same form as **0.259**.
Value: **0.125**
